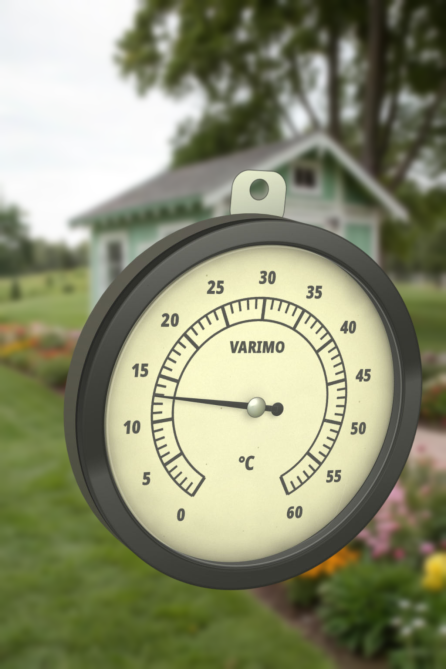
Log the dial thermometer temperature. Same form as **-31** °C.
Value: **13** °C
